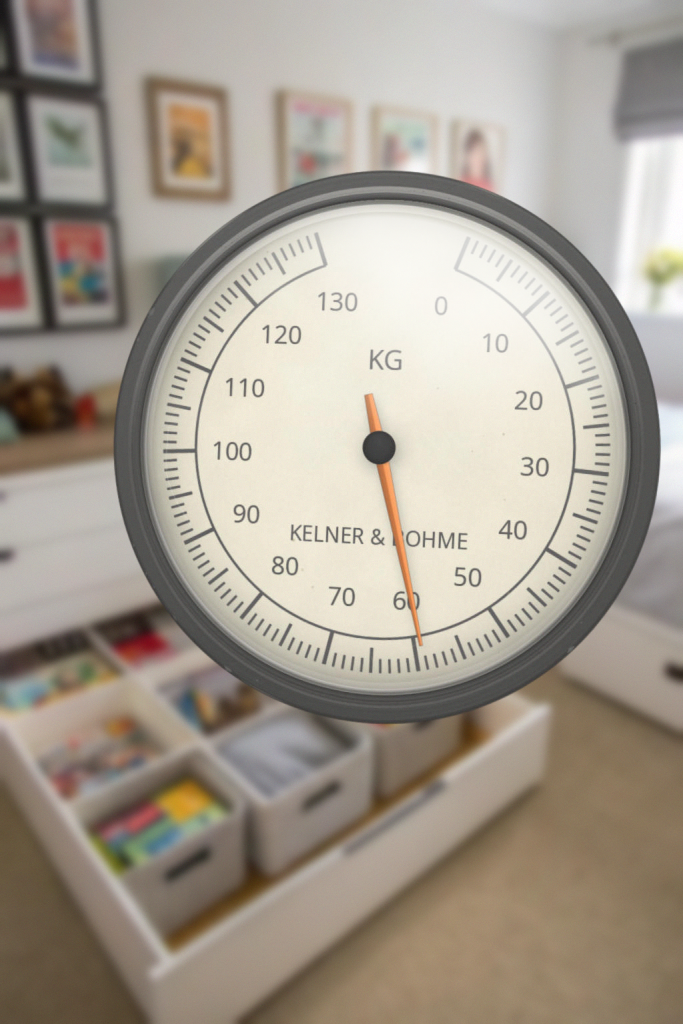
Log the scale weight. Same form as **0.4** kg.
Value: **59** kg
